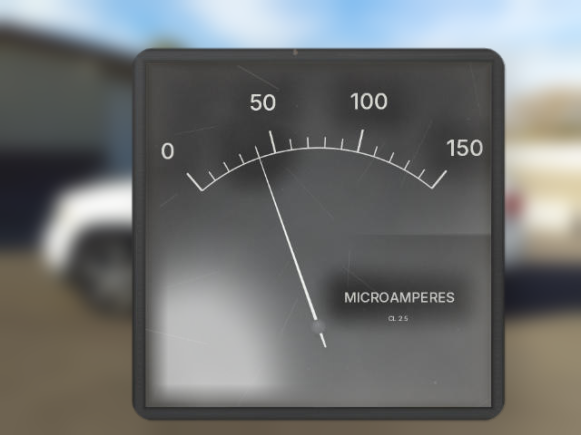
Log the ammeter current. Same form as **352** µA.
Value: **40** µA
